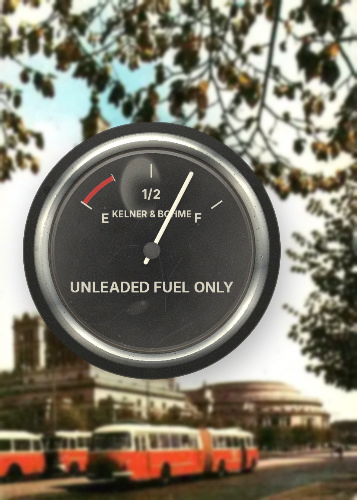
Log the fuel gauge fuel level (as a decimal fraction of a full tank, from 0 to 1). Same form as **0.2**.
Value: **0.75**
